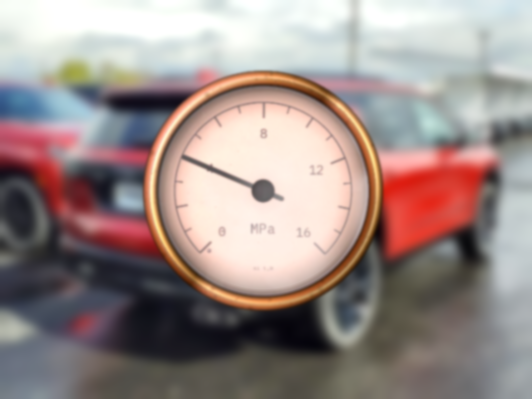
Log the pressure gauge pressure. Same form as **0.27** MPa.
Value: **4** MPa
